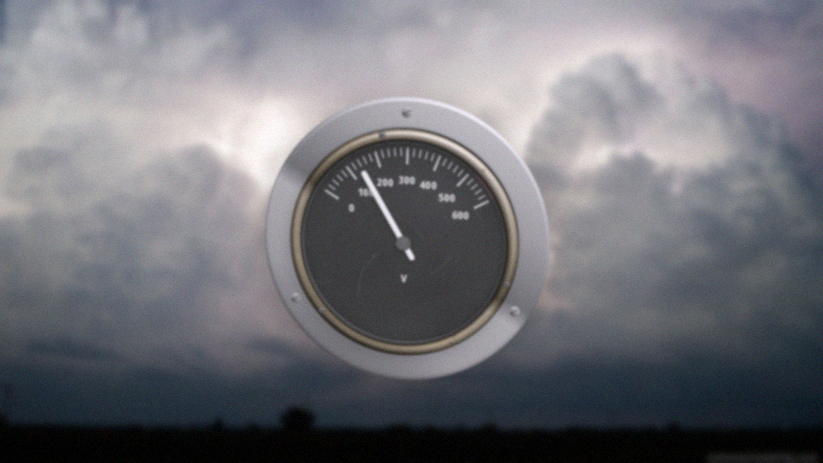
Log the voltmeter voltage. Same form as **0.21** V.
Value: **140** V
